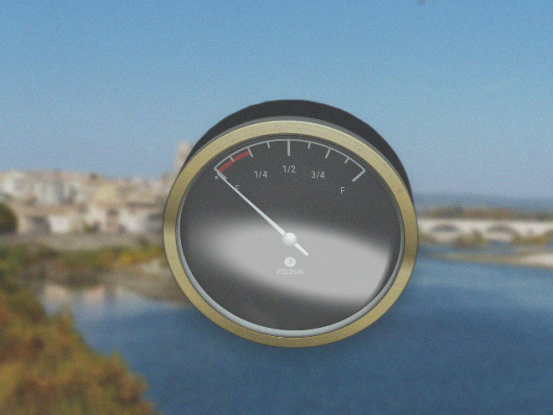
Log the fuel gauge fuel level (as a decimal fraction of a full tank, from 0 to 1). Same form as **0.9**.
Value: **0**
